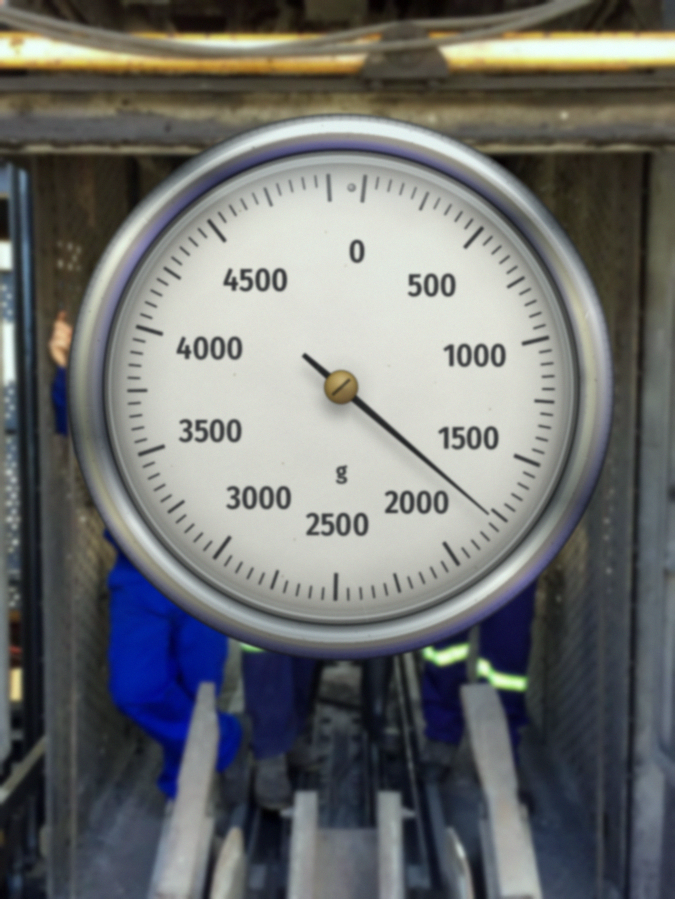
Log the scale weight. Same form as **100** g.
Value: **1775** g
